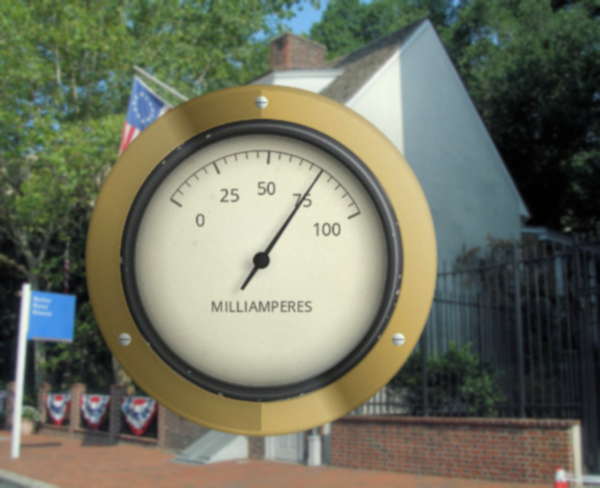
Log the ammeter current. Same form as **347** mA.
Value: **75** mA
